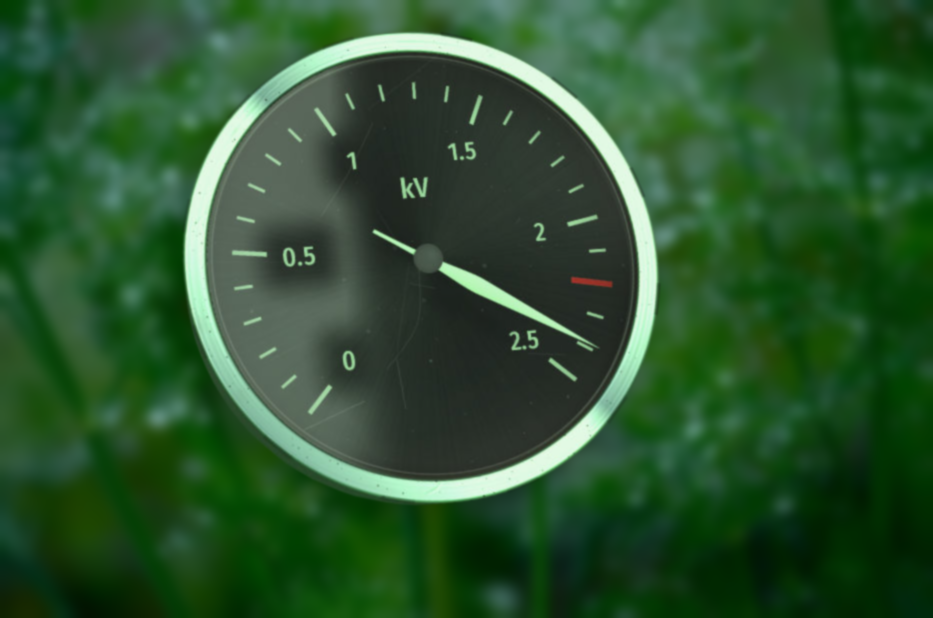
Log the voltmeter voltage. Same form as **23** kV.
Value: **2.4** kV
